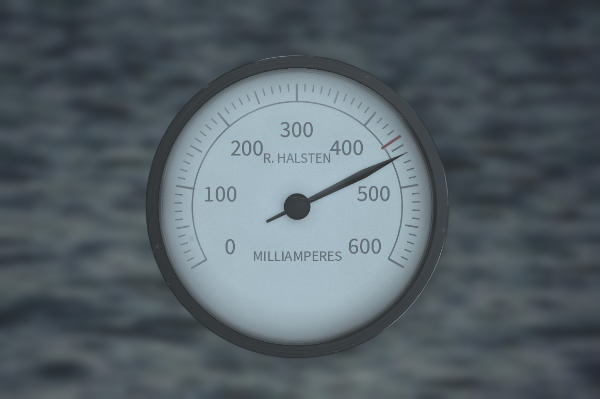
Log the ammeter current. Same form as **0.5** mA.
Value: **460** mA
